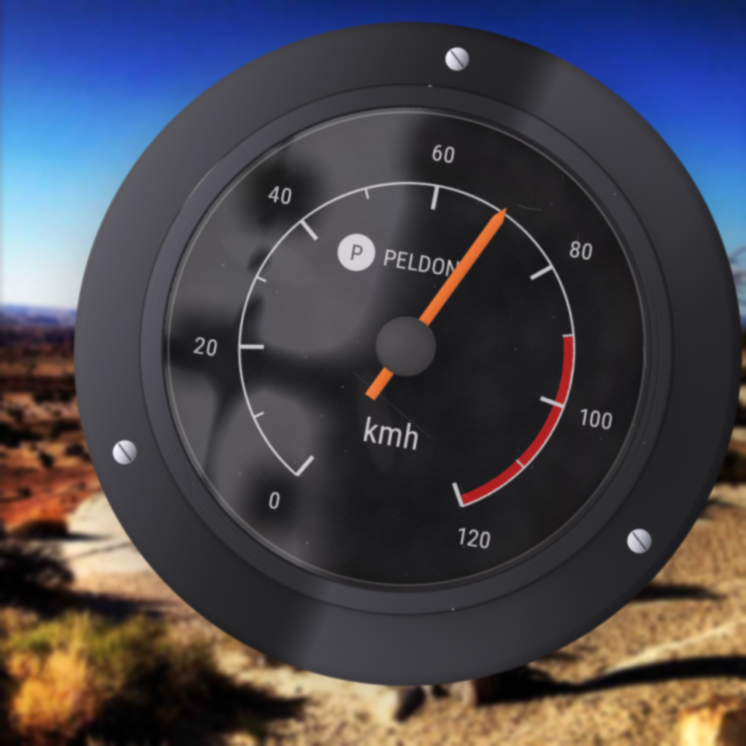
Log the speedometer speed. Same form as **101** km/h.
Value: **70** km/h
